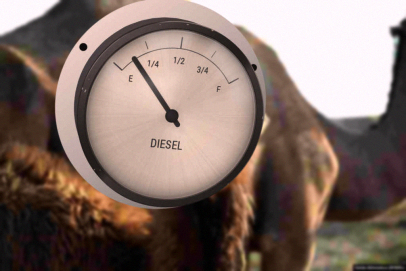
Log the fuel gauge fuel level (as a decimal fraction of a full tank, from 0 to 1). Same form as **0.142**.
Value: **0.125**
